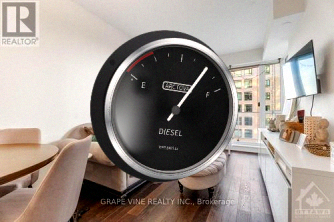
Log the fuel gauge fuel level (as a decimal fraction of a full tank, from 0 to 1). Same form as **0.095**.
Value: **0.75**
